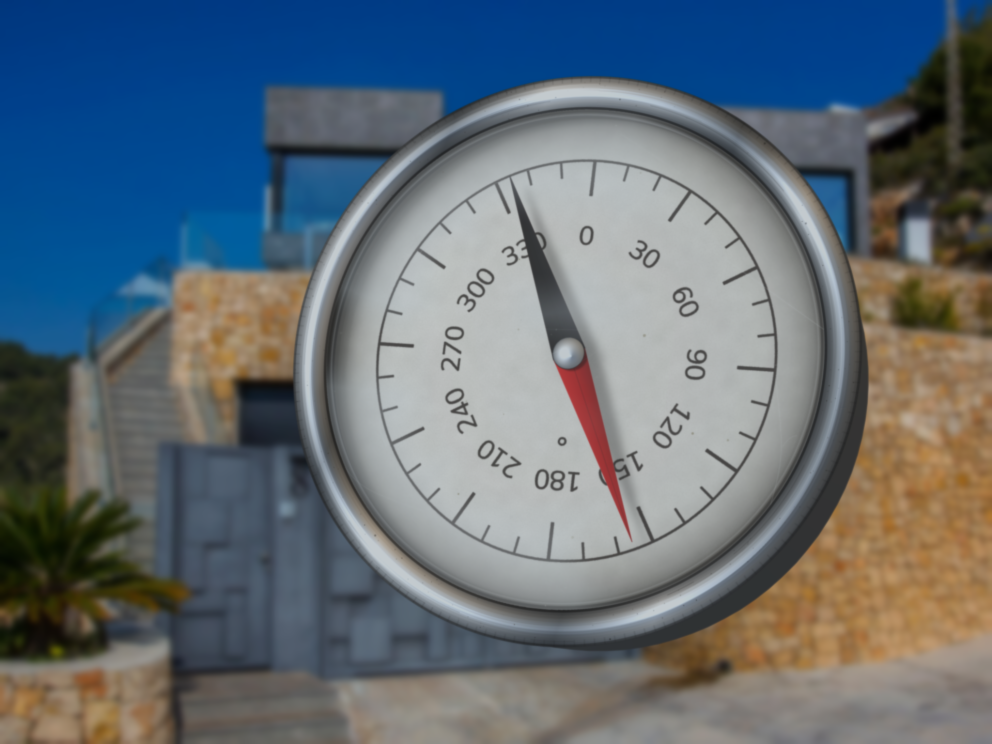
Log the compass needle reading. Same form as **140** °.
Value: **155** °
